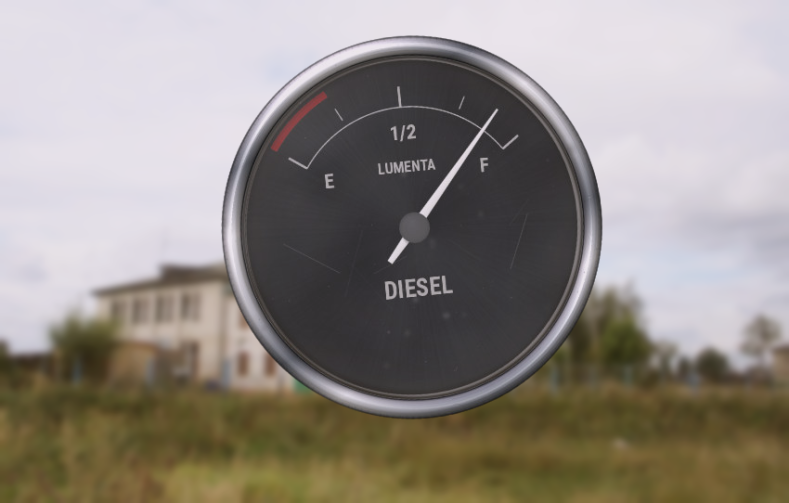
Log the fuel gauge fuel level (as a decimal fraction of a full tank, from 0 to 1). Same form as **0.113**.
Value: **0.875**
